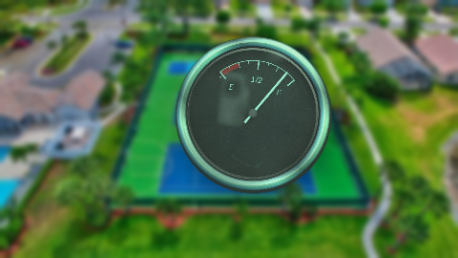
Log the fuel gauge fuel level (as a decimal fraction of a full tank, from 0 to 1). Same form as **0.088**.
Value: **0.875**
